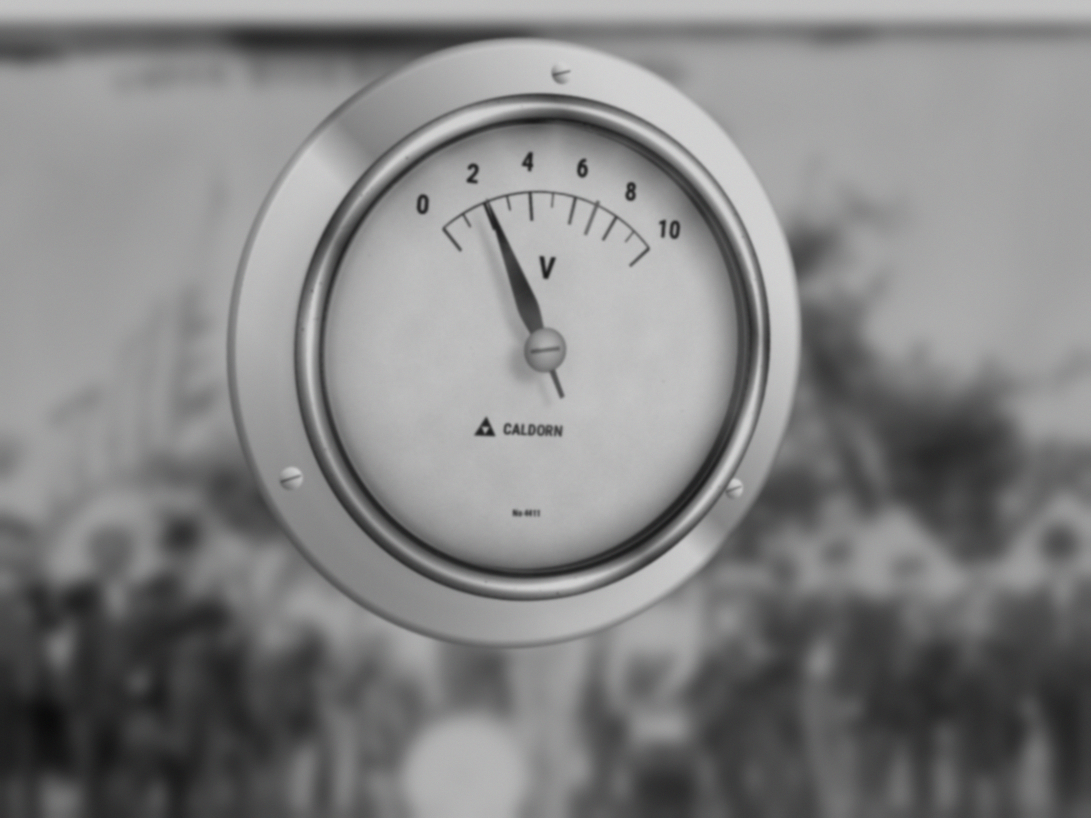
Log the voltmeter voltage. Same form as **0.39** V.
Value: **2** V
